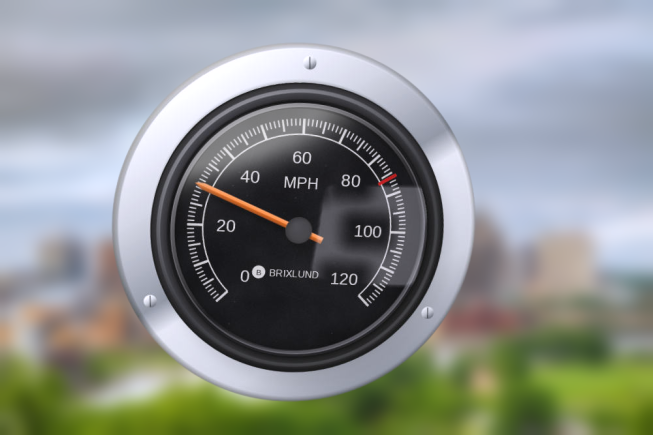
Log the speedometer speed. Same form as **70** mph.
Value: **30** mph
